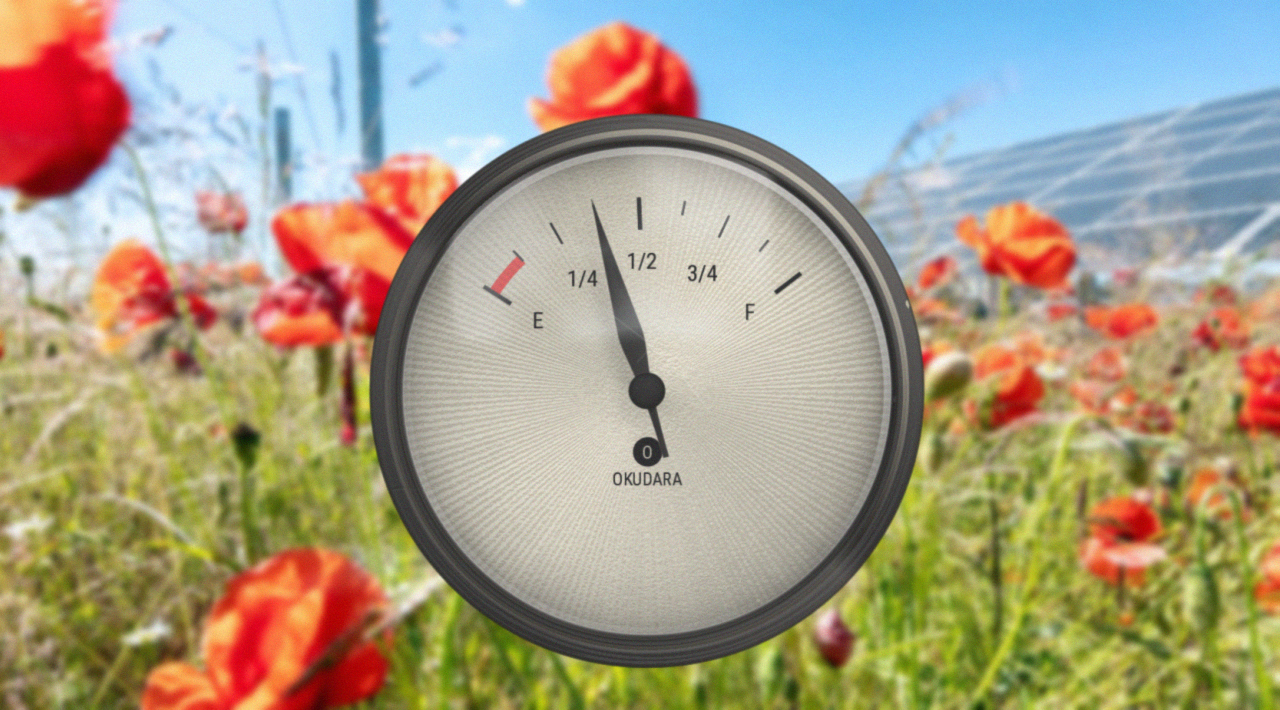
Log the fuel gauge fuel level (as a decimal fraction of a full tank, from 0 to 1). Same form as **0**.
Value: **0.375**
